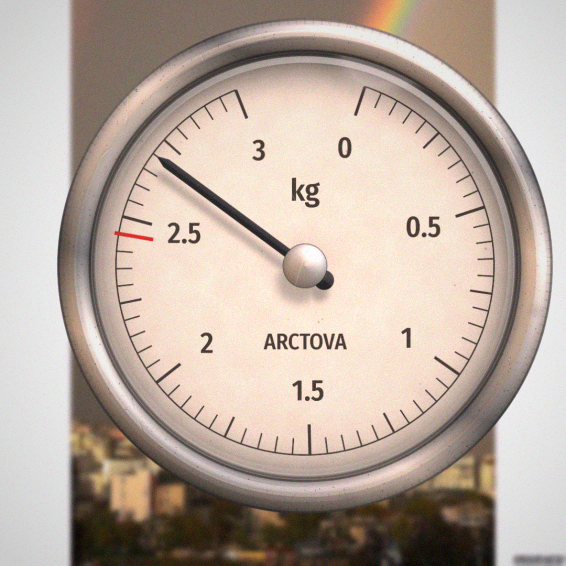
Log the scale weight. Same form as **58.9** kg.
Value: **2.7** kg
